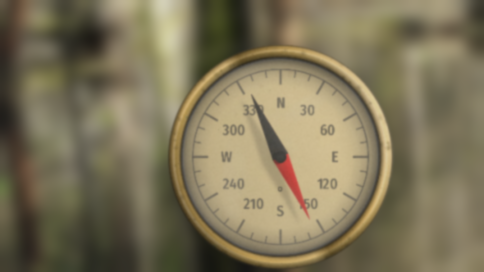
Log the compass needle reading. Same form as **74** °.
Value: **155** °
